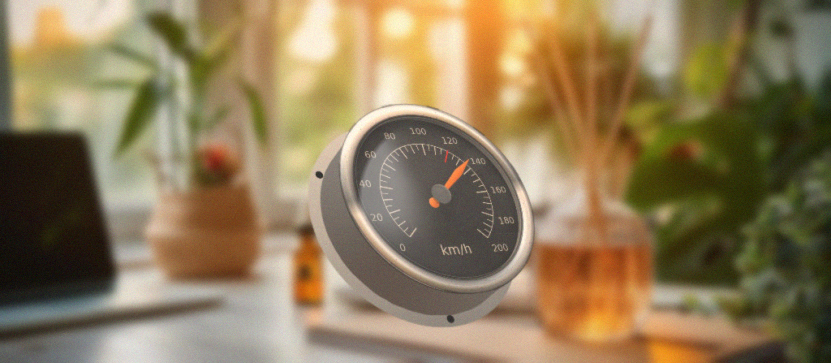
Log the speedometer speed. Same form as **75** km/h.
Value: **135** km/h
